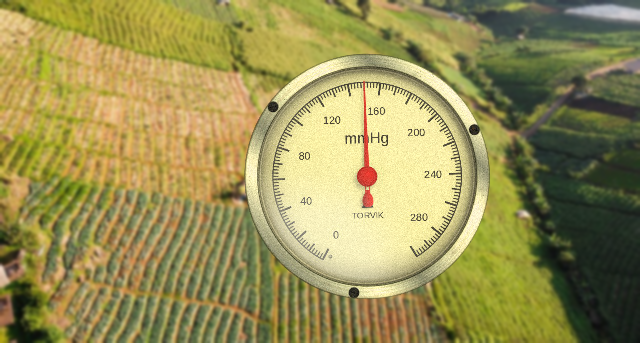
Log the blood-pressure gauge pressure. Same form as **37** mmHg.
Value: **150** mmHg
